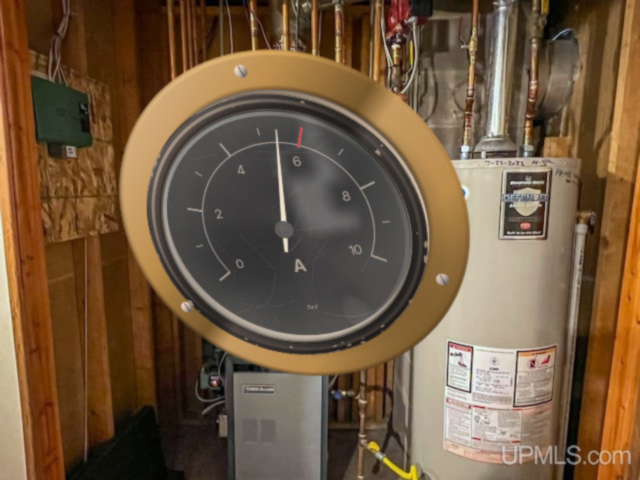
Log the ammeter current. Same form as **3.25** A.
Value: **5.5** A
